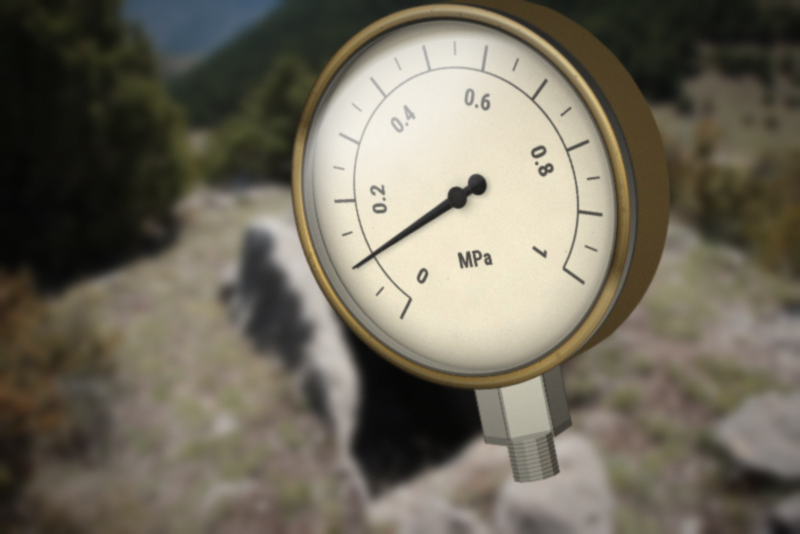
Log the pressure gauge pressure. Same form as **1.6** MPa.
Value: **0.1** MPa
